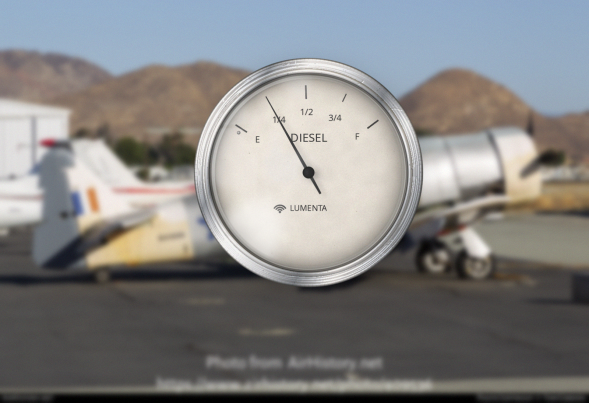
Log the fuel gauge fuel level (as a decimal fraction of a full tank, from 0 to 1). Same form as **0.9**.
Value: **0.25**
